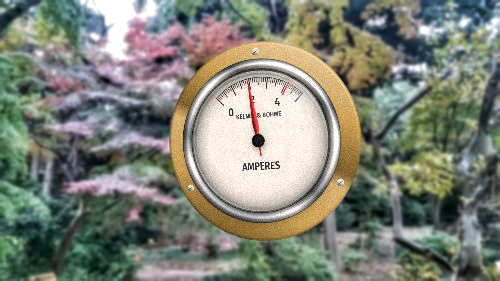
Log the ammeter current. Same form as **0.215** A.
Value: **2** A
